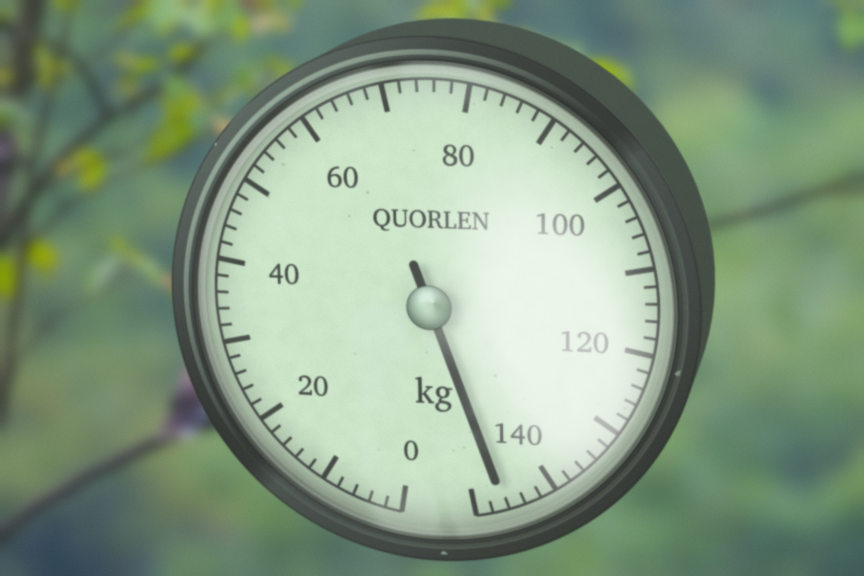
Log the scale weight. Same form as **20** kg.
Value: **146** kg
